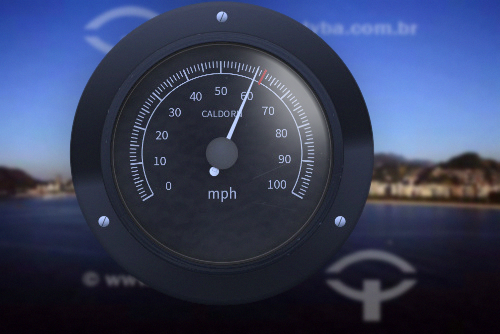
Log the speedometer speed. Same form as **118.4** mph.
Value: **60** mph
